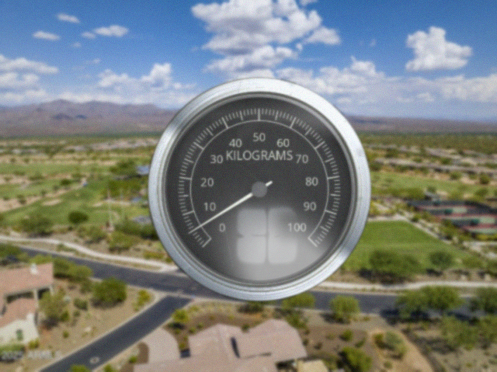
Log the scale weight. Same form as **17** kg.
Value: **5** kg
